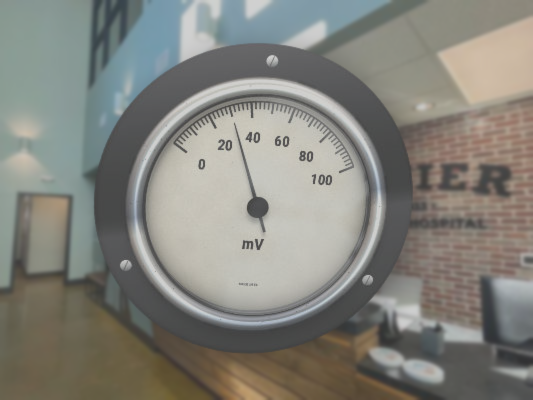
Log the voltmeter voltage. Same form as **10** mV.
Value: **30** mV
